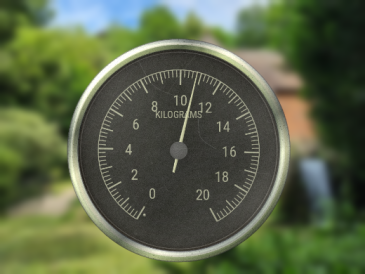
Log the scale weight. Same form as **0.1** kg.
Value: **10.8** kg
